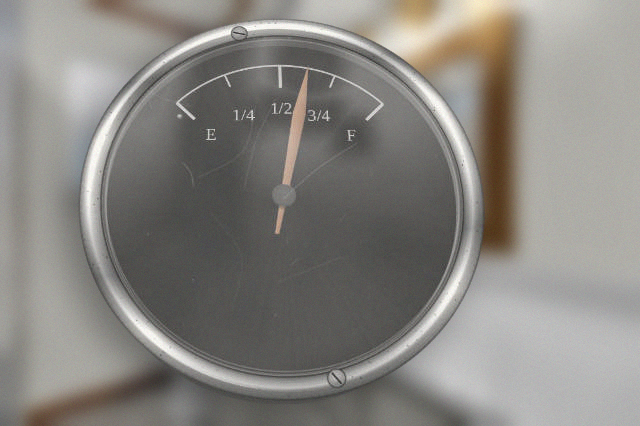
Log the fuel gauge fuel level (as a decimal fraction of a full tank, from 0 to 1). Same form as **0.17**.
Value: **0.625**
